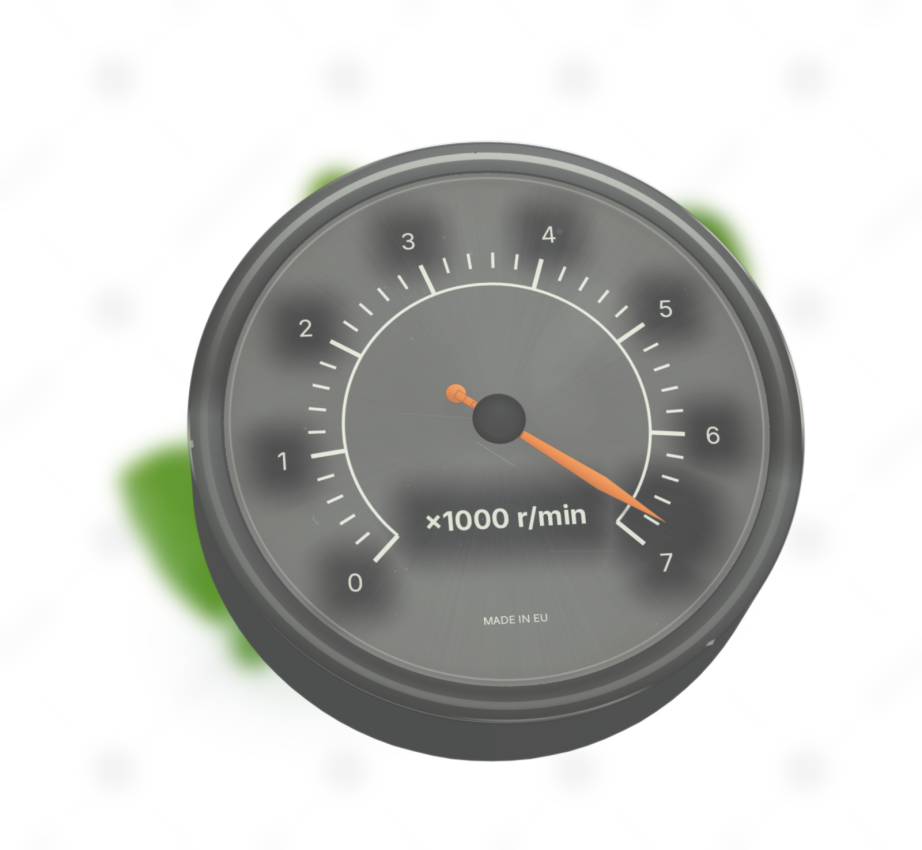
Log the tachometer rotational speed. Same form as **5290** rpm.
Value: **6800** rpm
